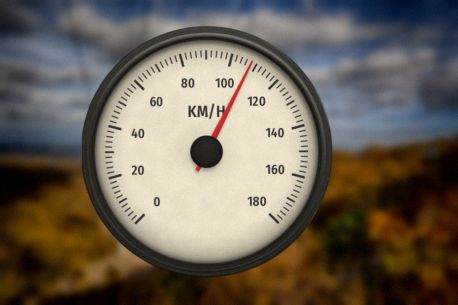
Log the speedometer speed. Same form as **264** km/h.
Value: **108** km/h
